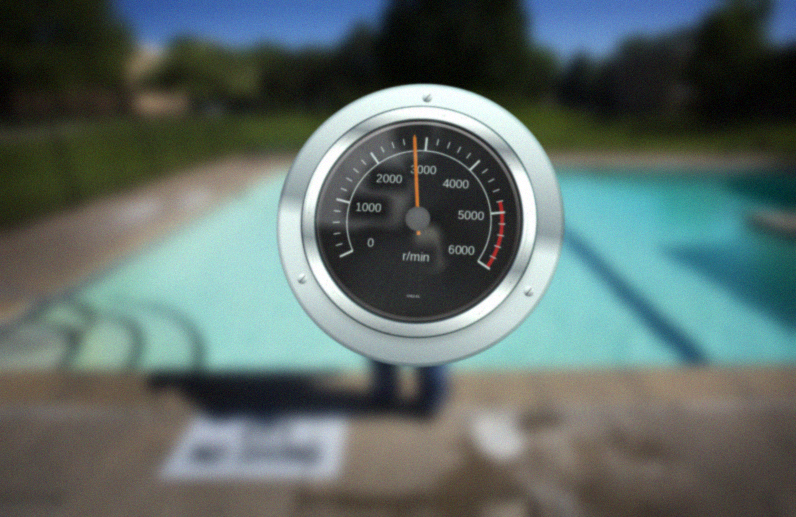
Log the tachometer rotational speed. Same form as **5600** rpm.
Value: **2800** rpm
